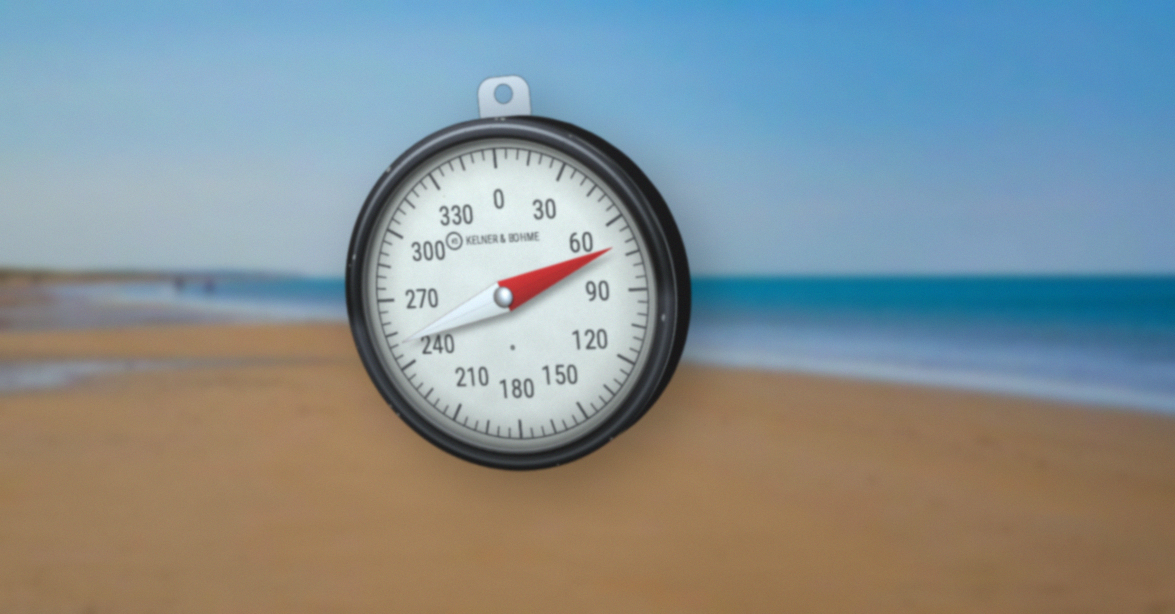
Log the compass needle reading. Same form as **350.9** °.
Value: **70** °
